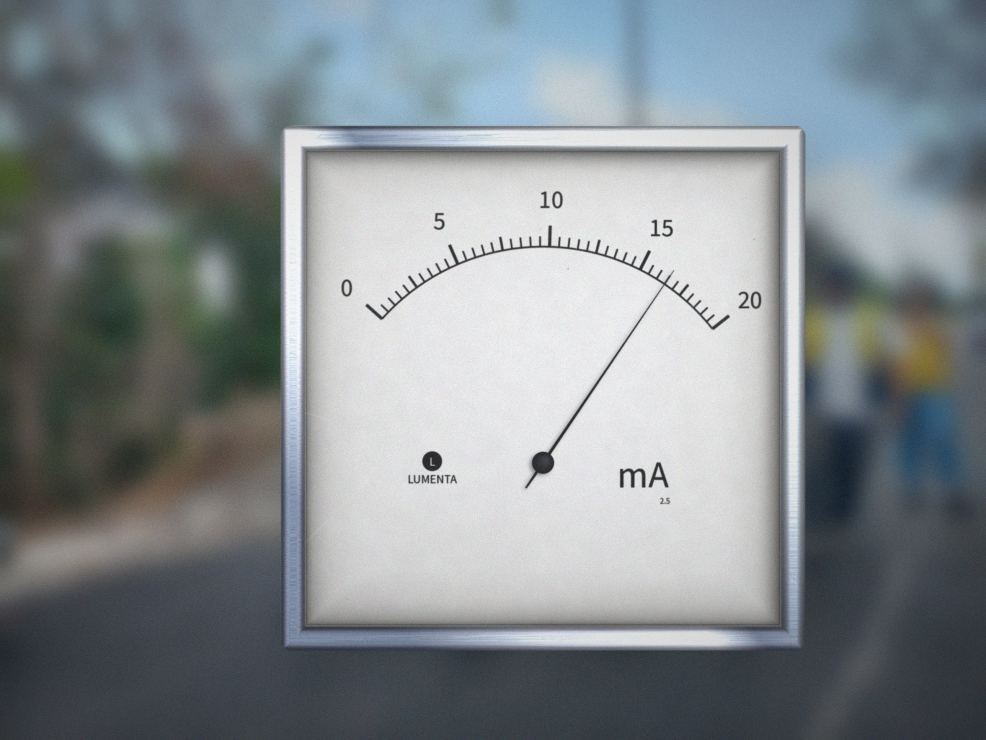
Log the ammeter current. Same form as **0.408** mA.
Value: **16.5** mA
